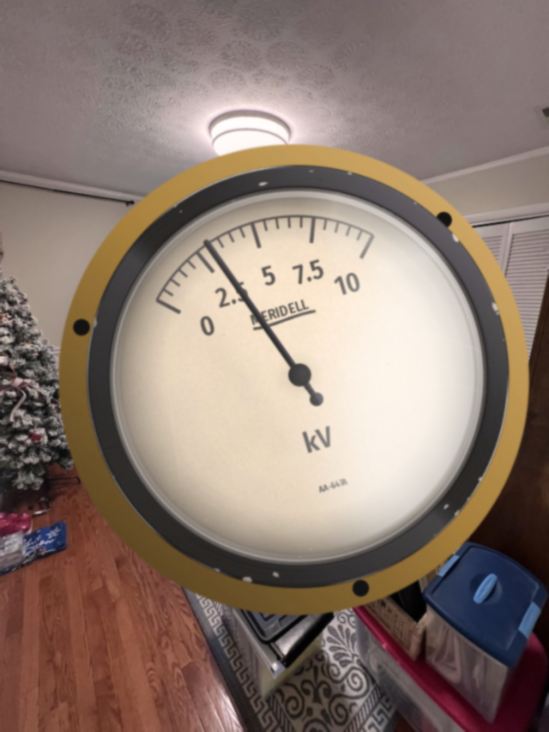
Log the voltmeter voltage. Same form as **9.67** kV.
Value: **3** kV
